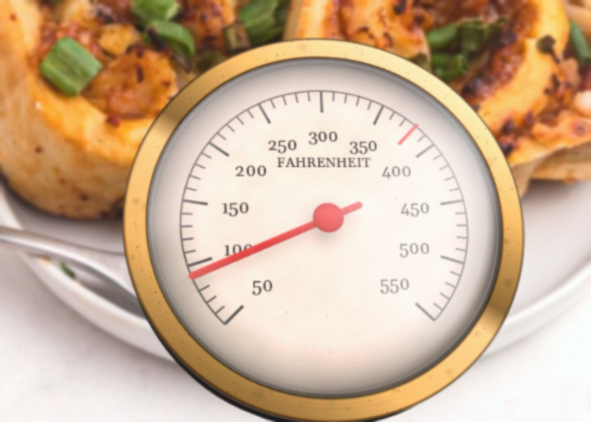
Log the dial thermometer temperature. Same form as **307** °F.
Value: **90** °F
